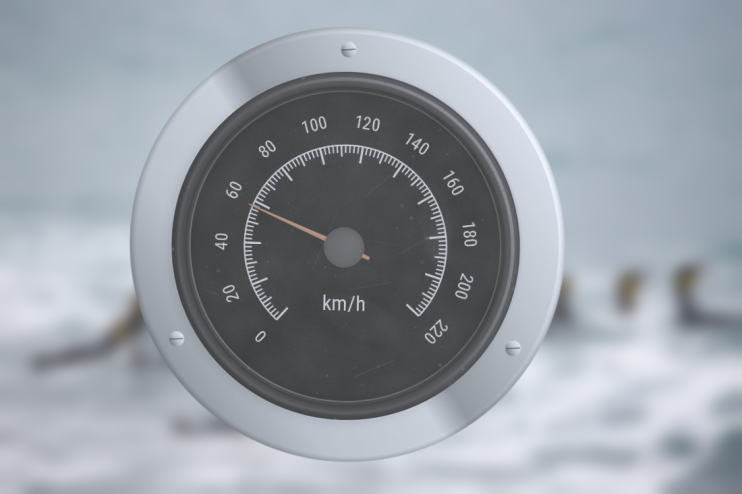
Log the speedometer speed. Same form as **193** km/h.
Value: **58** km/h
